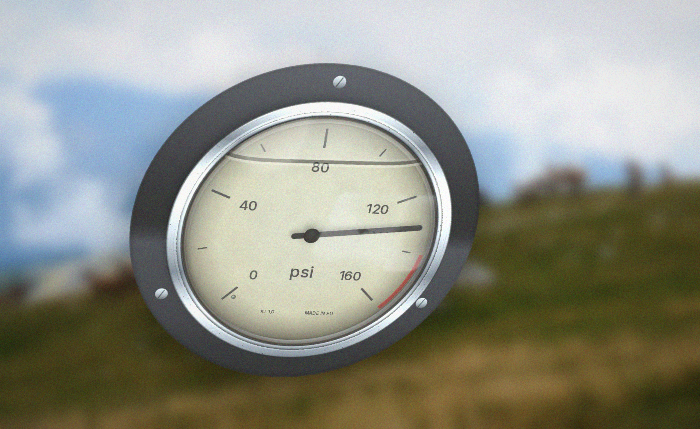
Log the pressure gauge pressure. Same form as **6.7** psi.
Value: **130** psi
